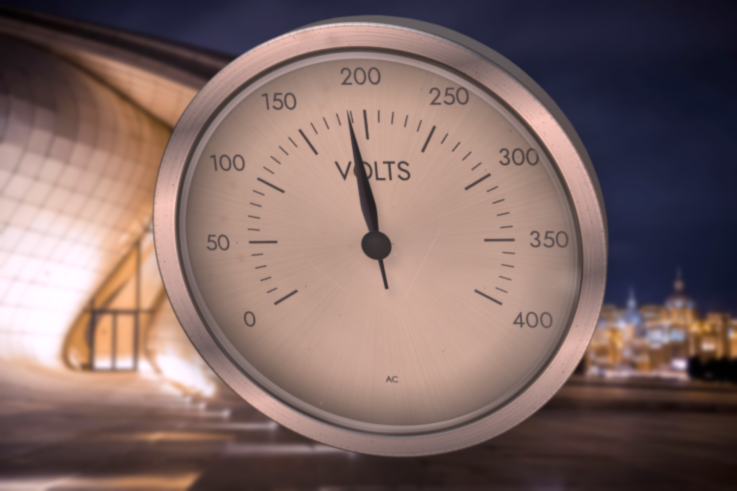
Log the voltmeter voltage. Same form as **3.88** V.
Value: **190** V
